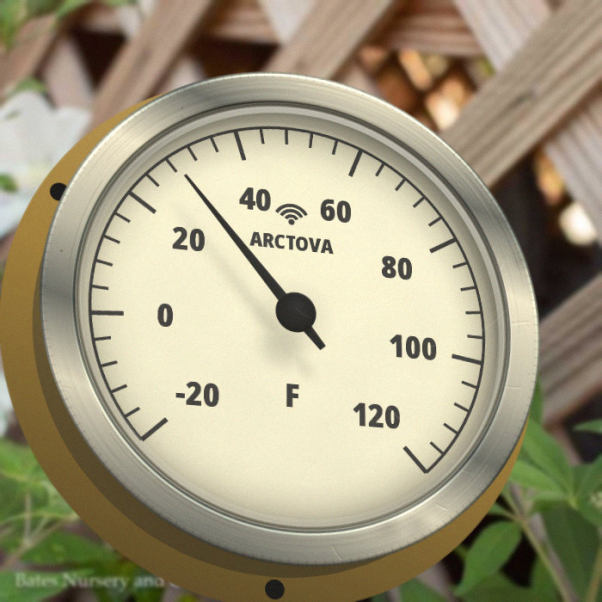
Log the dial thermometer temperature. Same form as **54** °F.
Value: **28** °F
